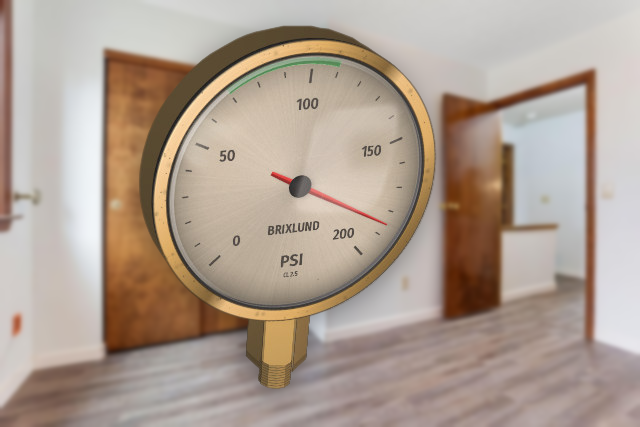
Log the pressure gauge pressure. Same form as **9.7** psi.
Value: **185** psi
